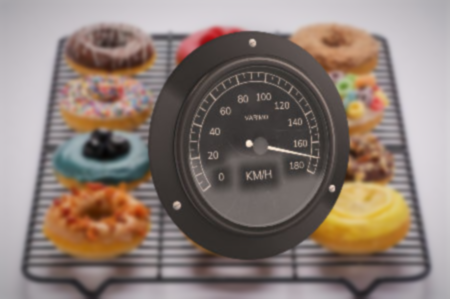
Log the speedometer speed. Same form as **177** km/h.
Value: **170** km/h
